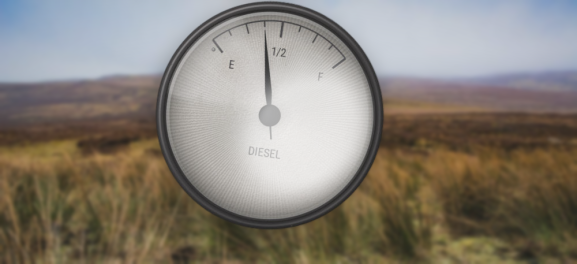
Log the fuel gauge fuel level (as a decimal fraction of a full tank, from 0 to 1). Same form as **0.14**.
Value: **0.375**
